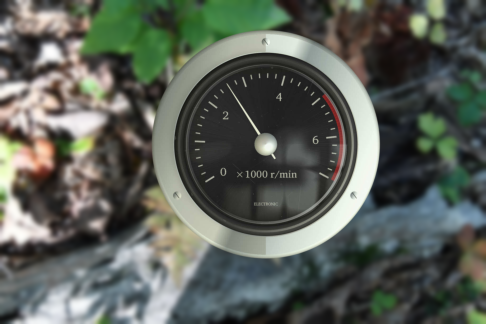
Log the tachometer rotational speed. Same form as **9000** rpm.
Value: **2600** rpm
